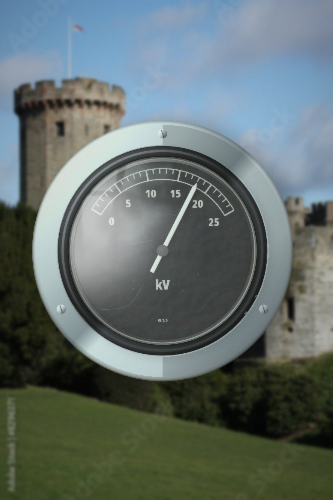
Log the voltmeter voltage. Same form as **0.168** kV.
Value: **18** kV
